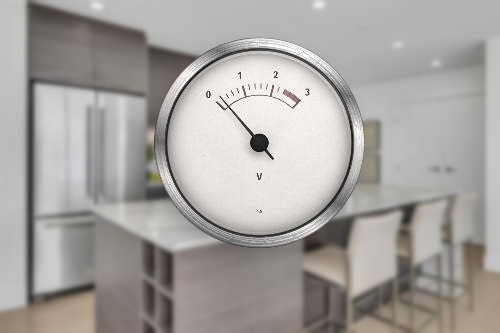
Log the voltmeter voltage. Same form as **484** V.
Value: **0.2** V
